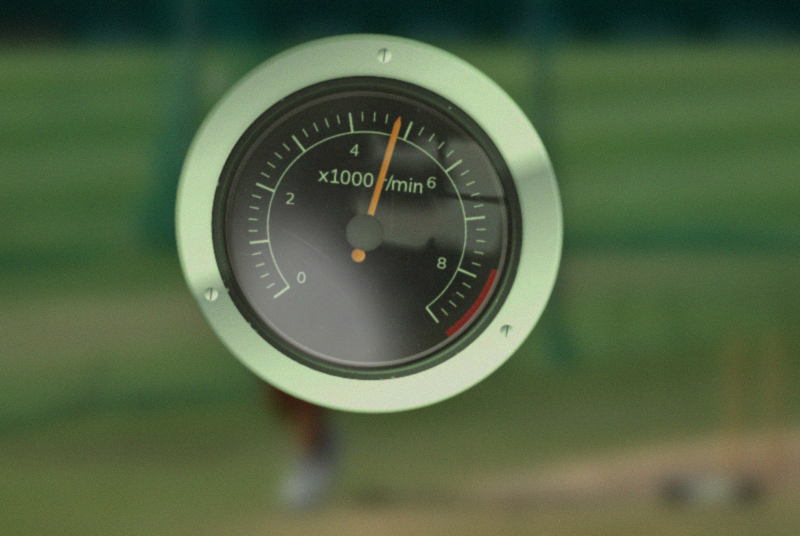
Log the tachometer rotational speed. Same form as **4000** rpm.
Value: **4800** rpm
